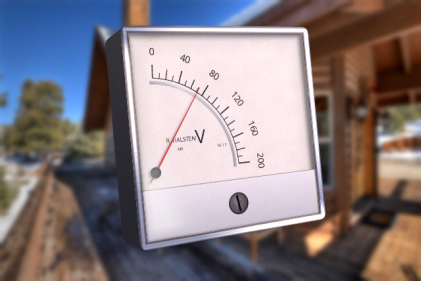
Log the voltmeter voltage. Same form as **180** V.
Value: **70** V
